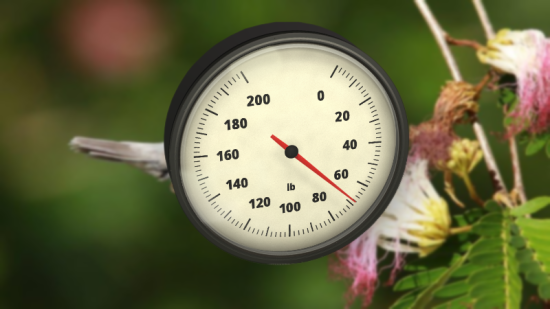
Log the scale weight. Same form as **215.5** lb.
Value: **68** lb
